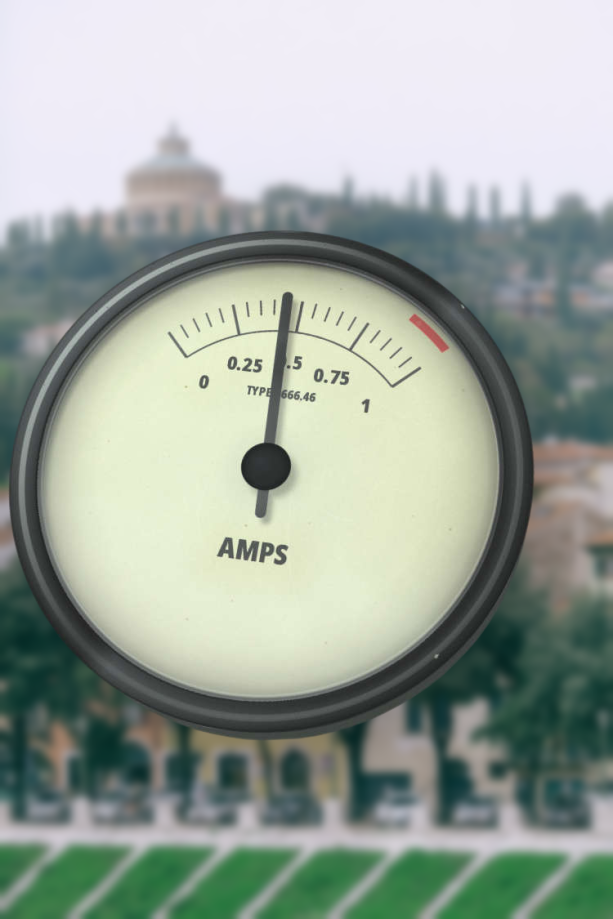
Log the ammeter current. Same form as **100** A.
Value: **0.45** A
